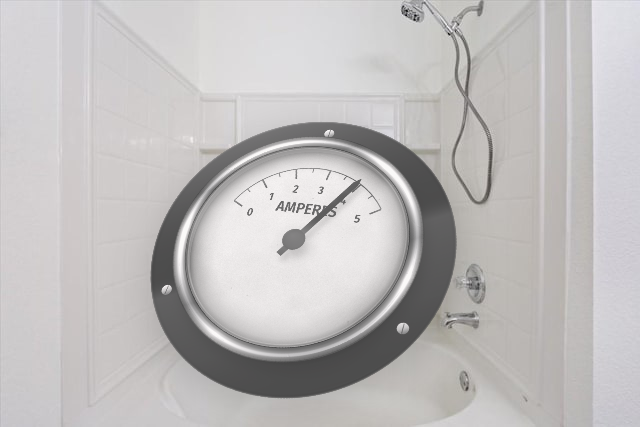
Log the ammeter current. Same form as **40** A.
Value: **4** A
